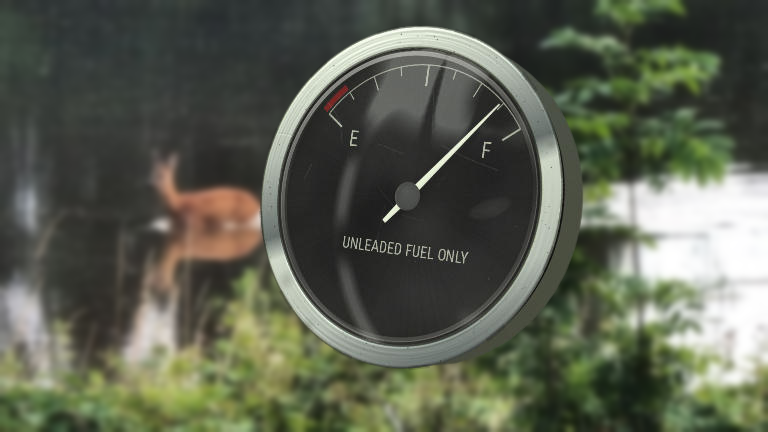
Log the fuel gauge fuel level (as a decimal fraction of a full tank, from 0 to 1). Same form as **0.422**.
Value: **0.875**
